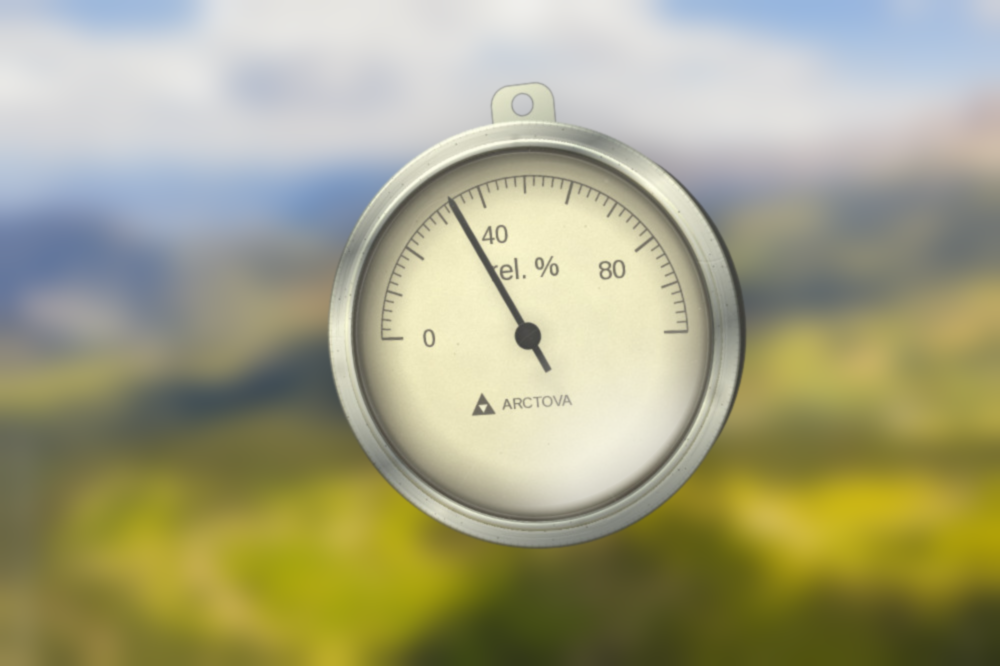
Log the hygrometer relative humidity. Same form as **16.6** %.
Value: **34** %
